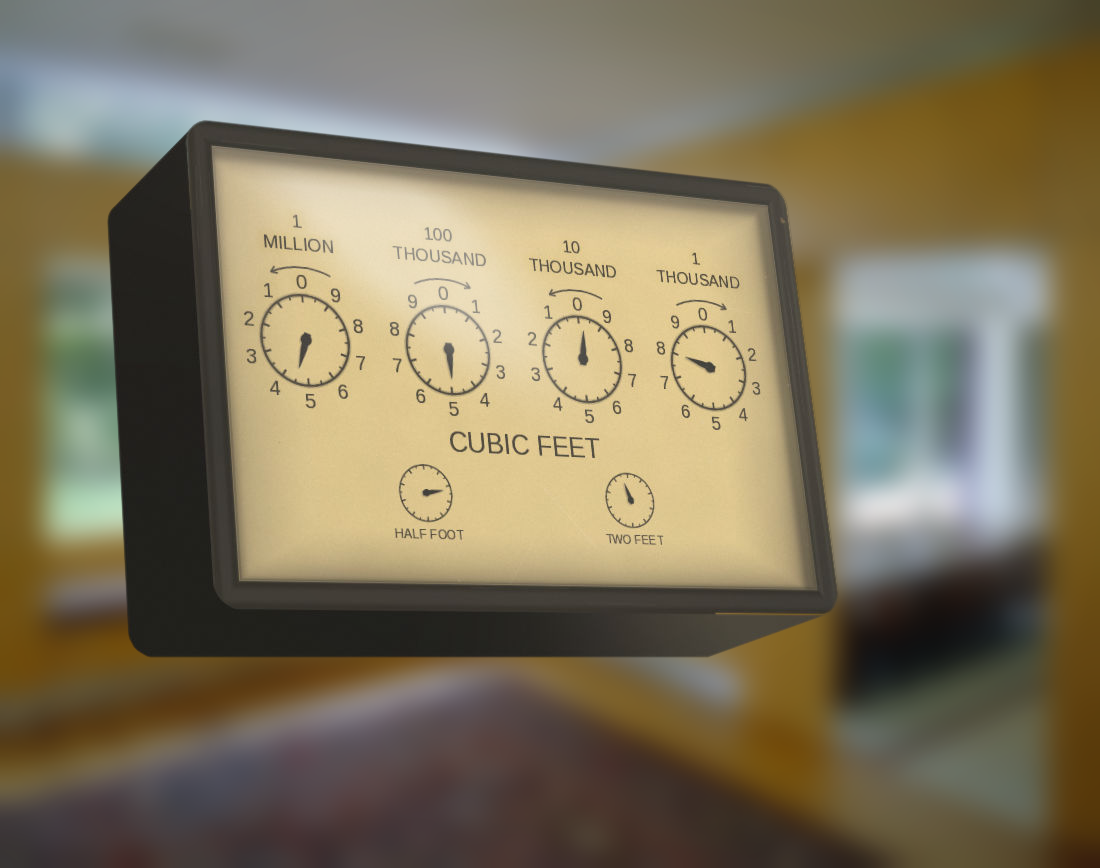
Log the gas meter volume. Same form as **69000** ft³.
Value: **449800** ft³
